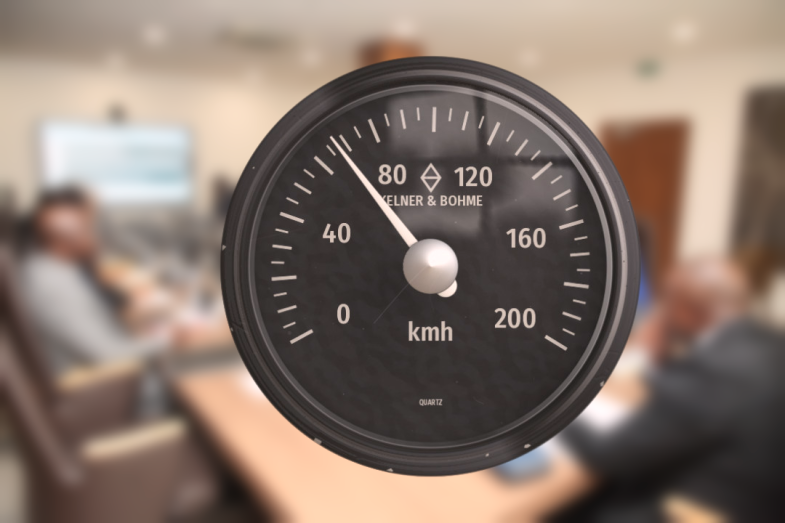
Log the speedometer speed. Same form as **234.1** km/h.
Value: **67.5** km/h
